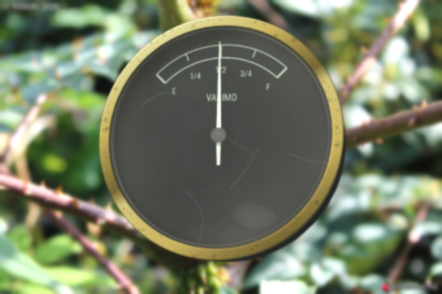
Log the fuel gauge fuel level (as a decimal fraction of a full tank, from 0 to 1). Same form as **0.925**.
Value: **0.5**
